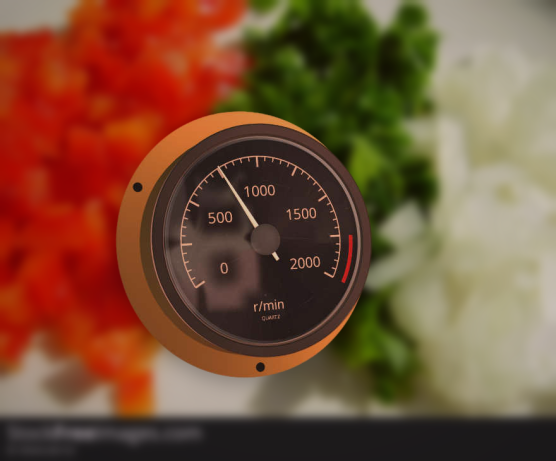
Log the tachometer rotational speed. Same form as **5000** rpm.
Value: **750** rpm
